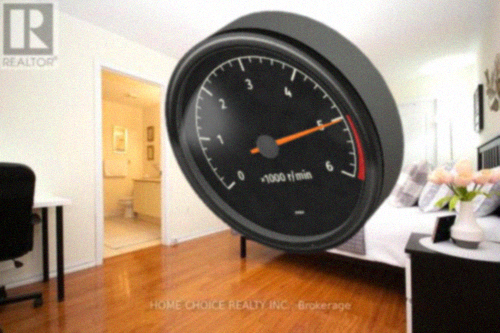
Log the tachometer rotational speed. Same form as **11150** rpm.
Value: **5000** rpm
